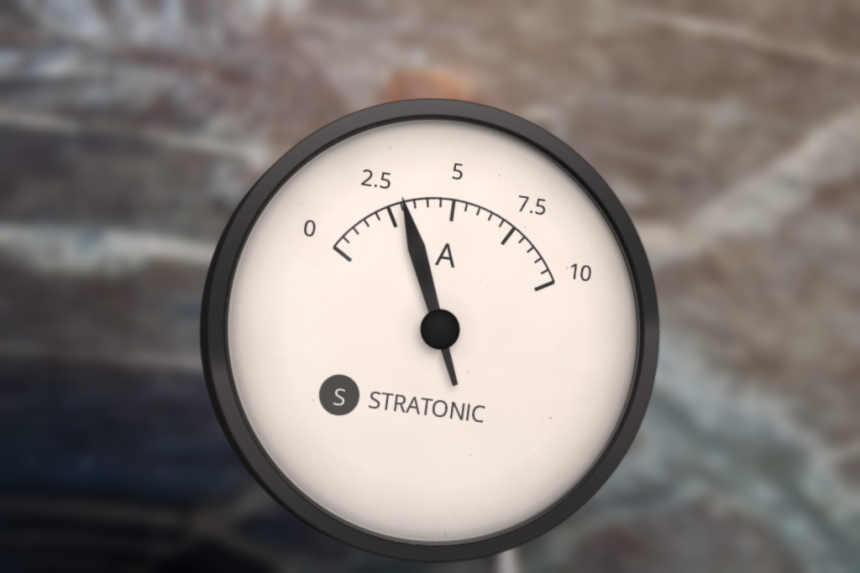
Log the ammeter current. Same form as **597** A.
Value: **3** A
